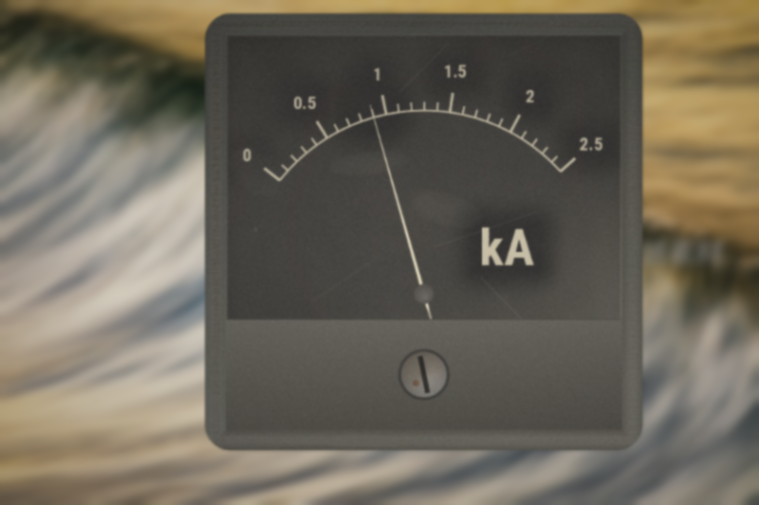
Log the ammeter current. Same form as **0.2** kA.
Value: **0.9** kA
